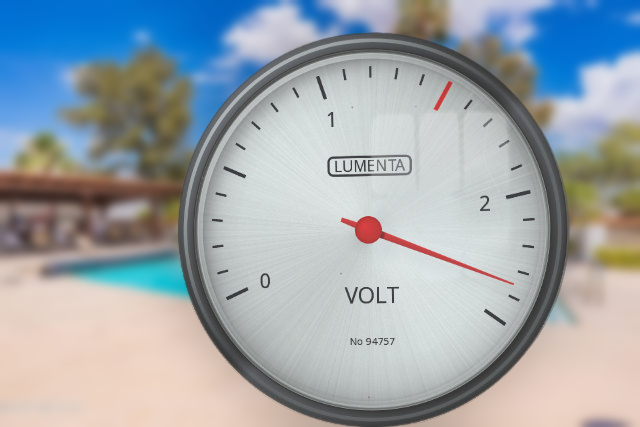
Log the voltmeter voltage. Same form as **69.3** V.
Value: **2.35** V
